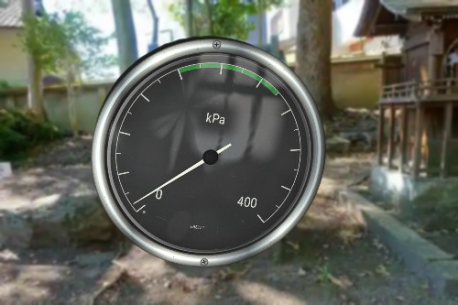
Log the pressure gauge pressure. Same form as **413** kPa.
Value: **10** kPa
